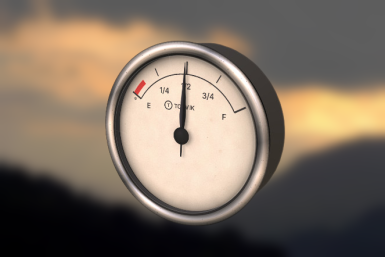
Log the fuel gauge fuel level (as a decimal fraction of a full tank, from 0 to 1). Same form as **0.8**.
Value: **0.5**
